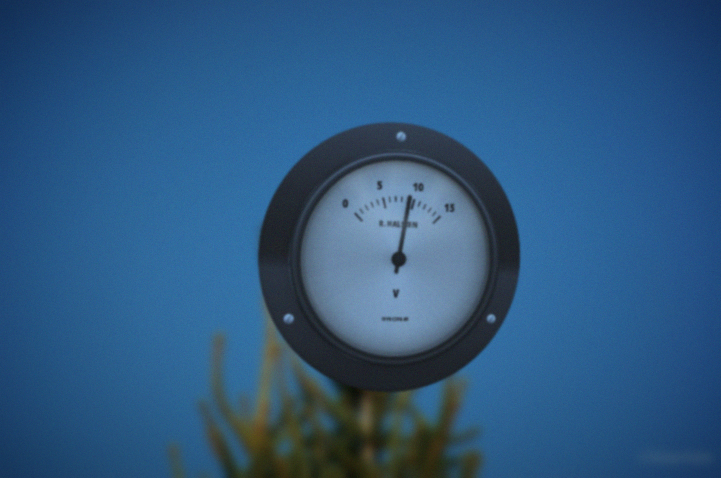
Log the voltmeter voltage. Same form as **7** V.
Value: **9** V
